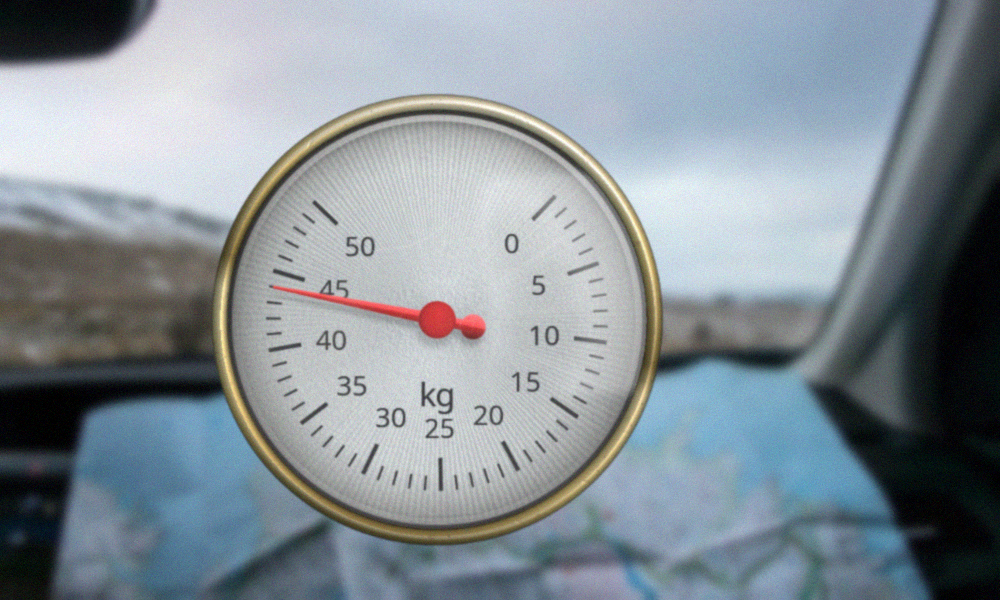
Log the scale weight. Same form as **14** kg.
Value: **44** kg
